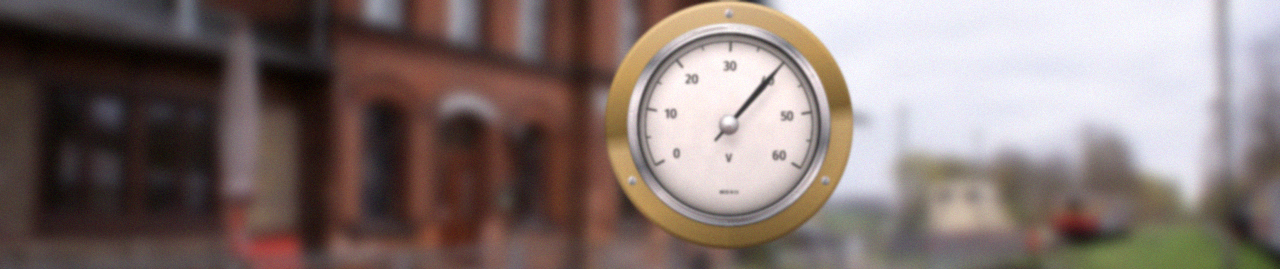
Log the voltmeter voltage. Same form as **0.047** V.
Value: **40** V
